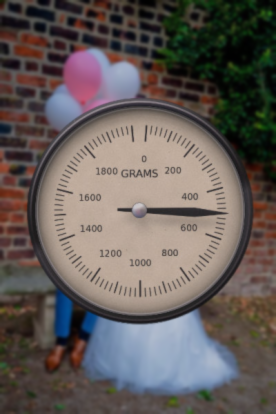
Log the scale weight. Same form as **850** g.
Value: **500** g
